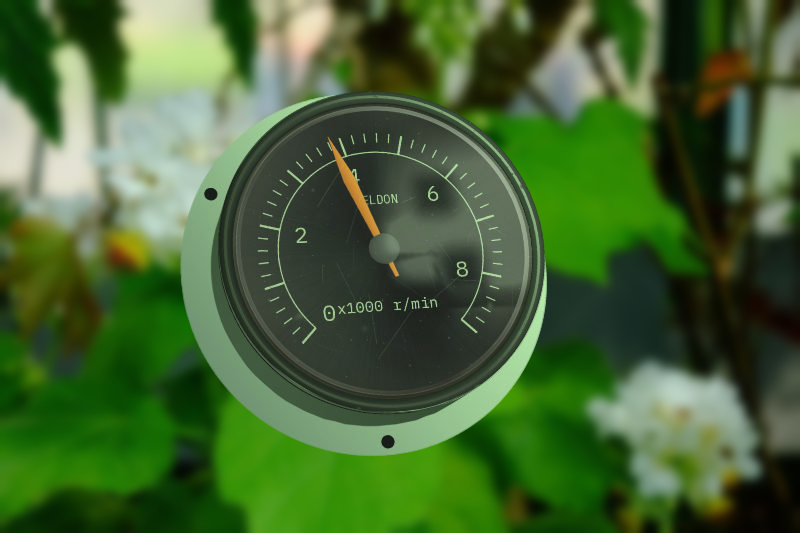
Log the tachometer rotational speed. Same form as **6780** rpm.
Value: **3800** rpm
